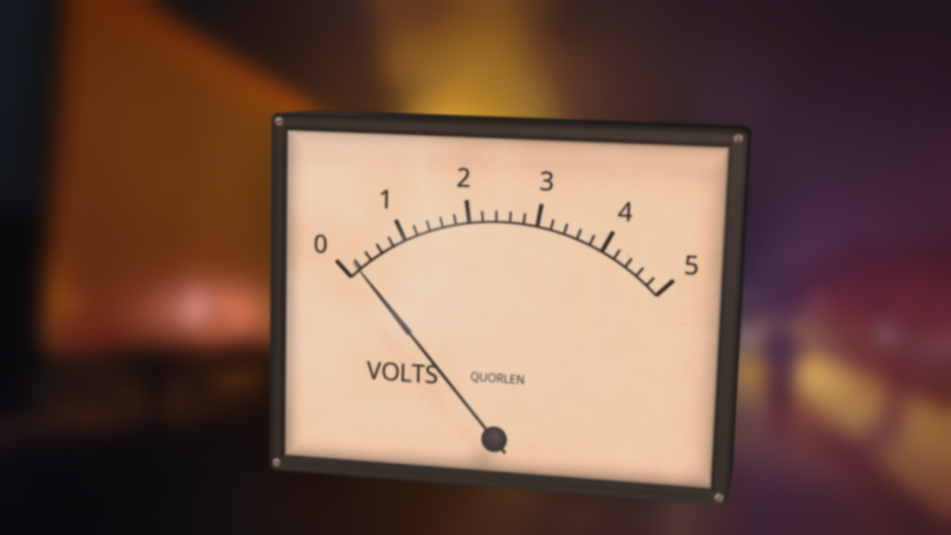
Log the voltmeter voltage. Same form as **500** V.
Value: **0.2** V
